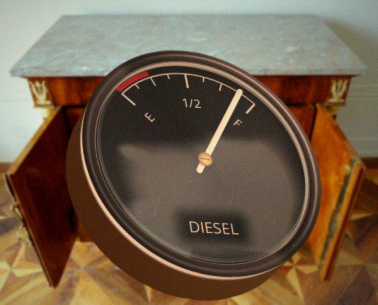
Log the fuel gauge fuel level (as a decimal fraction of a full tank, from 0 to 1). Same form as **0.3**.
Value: **0.875**
